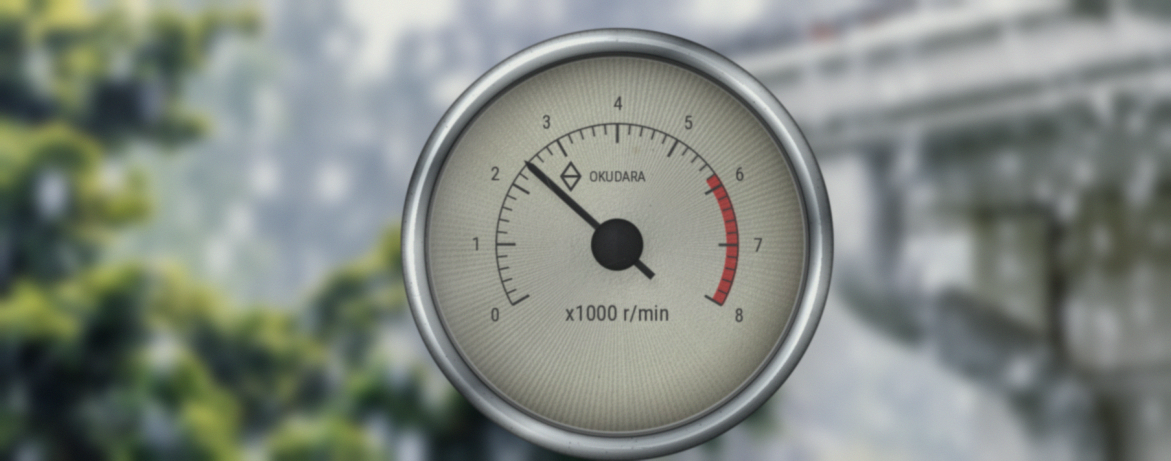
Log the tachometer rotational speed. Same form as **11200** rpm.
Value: **2400** rpm
